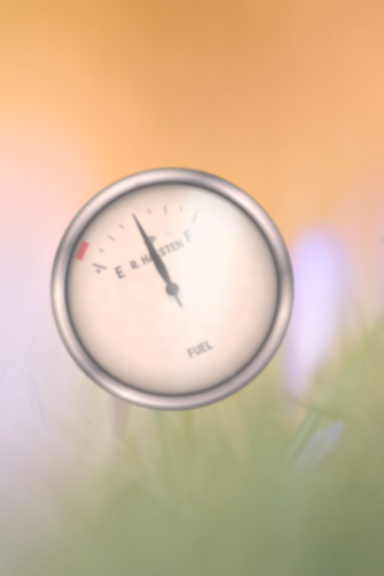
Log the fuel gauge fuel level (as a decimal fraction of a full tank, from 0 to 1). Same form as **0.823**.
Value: **0.5**
